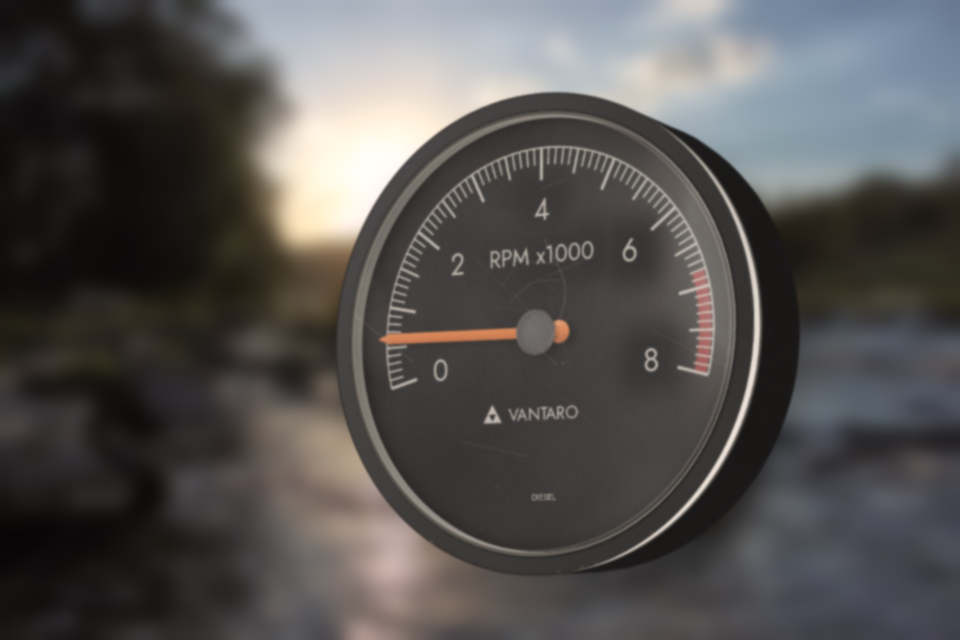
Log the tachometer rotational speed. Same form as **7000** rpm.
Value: **600** rpm
